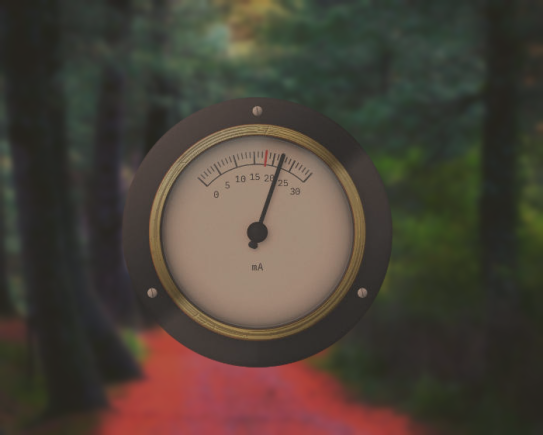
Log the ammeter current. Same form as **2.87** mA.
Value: **22** mA
